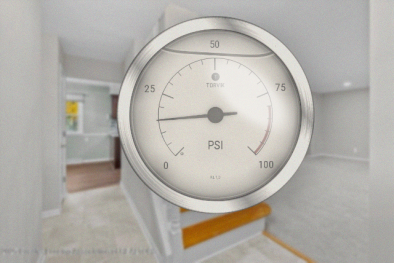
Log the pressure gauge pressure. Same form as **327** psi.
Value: **15** psi
